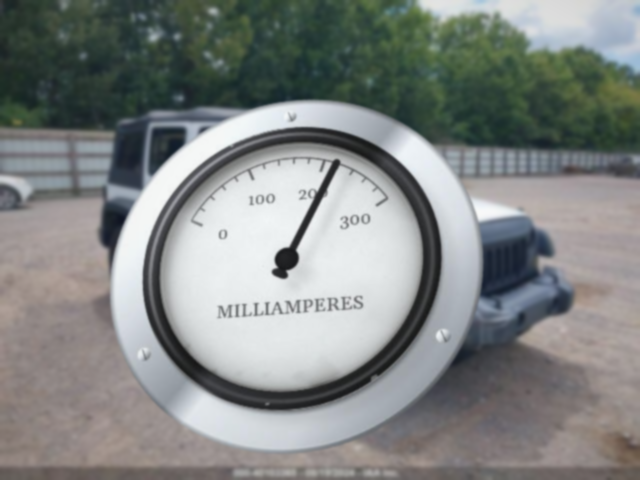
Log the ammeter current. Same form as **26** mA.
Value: **220** mA
